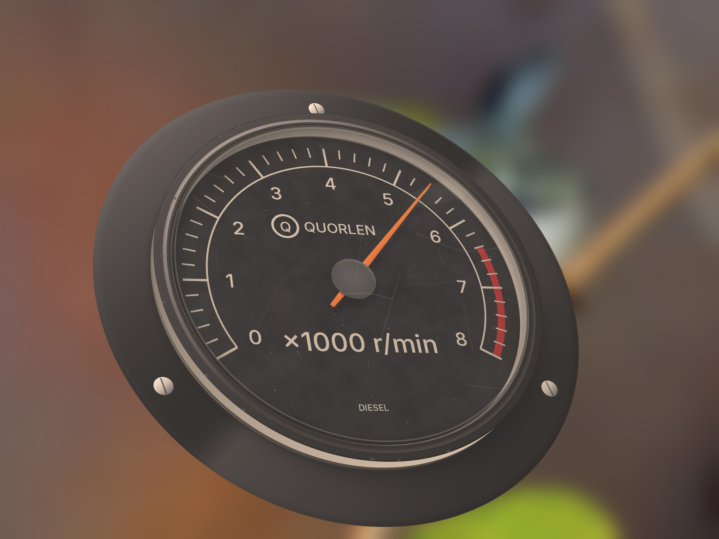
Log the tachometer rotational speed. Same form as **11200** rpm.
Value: **5400** rpm
